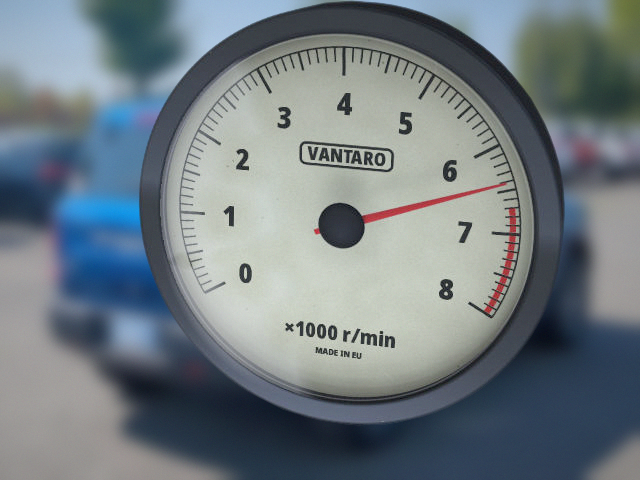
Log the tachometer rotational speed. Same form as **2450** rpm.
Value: **6400** rpm
